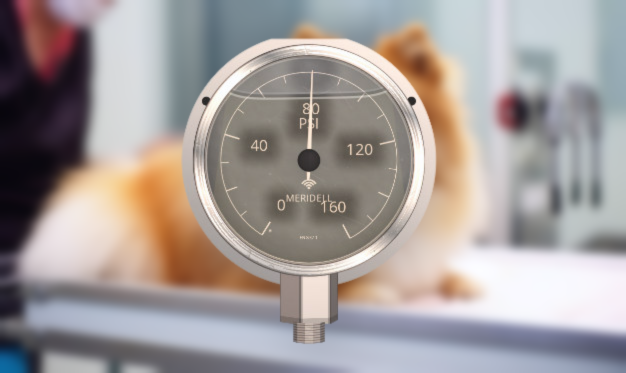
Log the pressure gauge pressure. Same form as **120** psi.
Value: **80** psi
